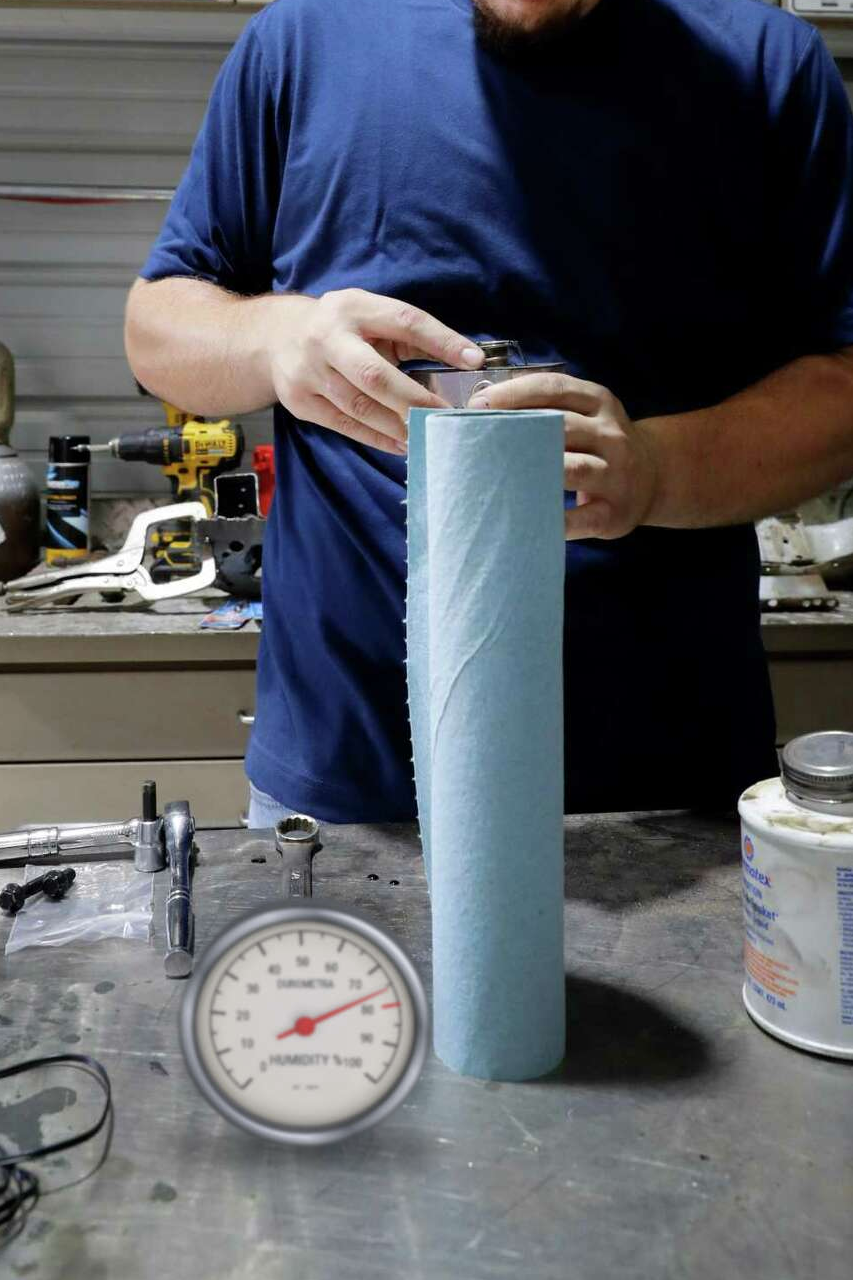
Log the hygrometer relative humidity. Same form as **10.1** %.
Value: **75** %
